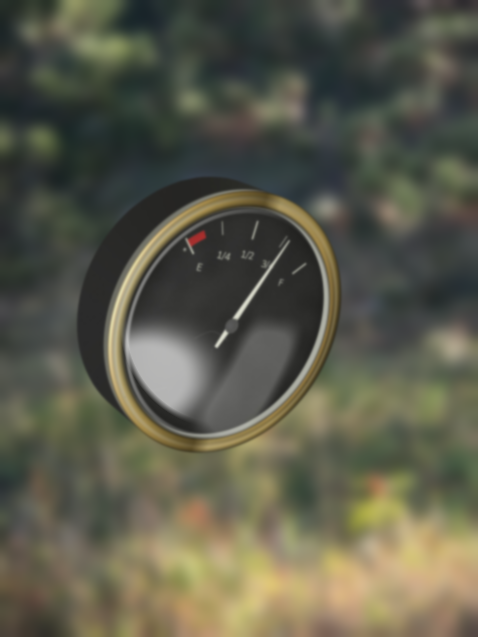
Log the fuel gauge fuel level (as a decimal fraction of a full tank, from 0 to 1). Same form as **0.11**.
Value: **0.75**
